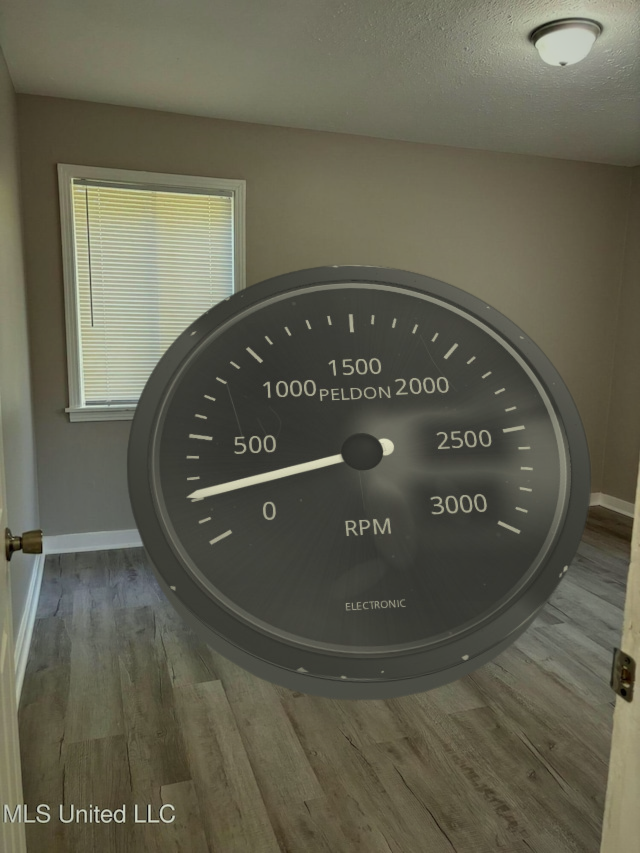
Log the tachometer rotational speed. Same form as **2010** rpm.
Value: **200** rpm
